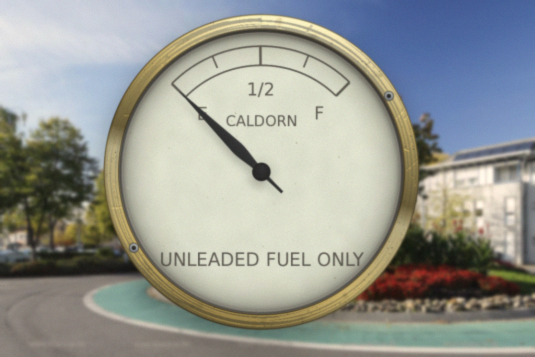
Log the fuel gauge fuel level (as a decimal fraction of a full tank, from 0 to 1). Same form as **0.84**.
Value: **0**
